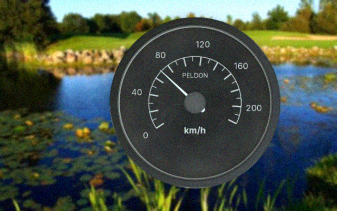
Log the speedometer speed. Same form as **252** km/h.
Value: **70** km/h
